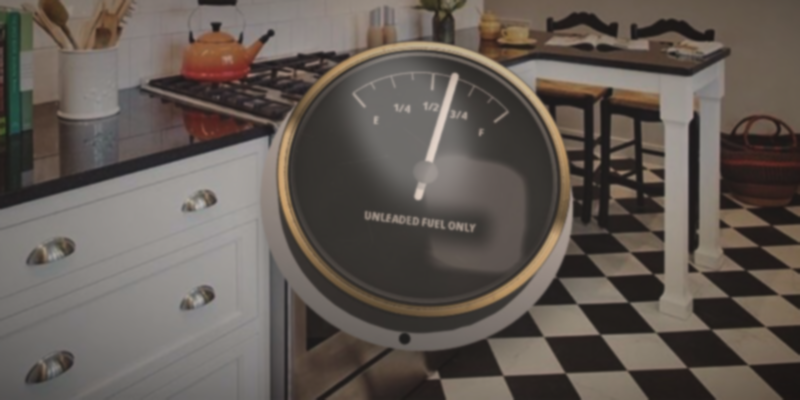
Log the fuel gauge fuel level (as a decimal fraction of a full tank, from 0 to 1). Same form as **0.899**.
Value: **0.625**
